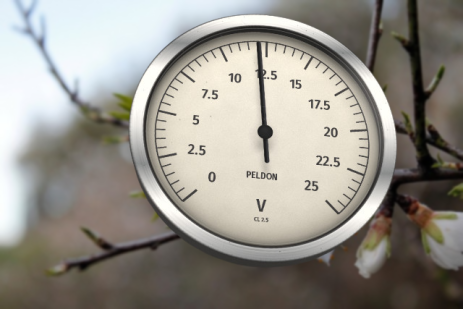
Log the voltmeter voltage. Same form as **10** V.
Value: **12** V
